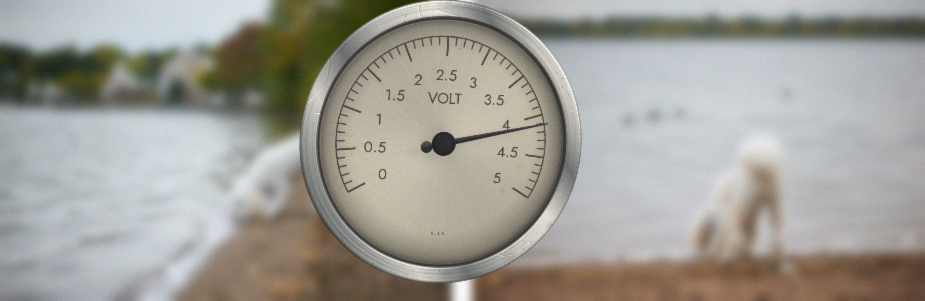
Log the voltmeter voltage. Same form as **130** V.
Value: **4.1** V
